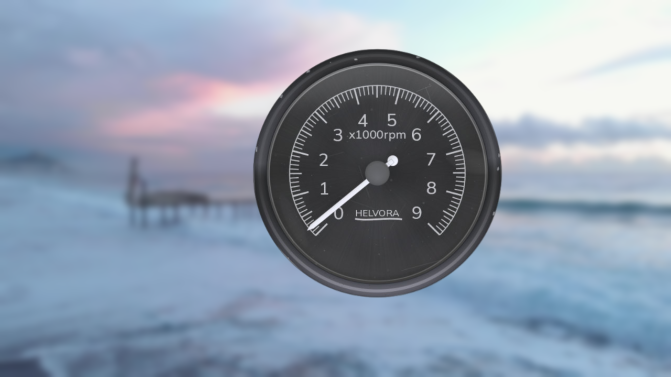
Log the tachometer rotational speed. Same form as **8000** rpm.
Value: **200** rpm
